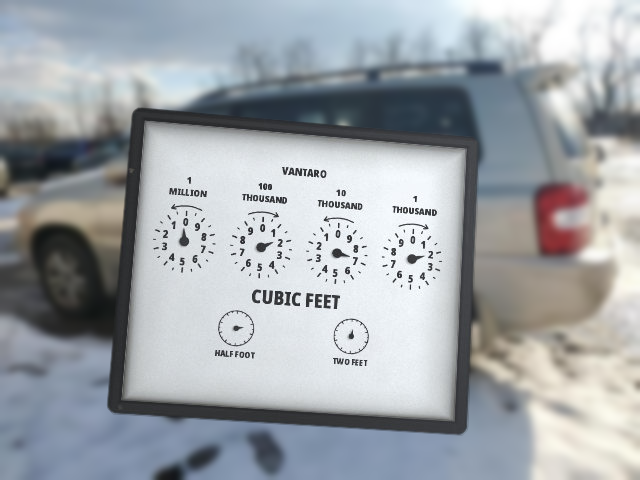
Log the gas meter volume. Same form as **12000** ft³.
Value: **17200** ft³
